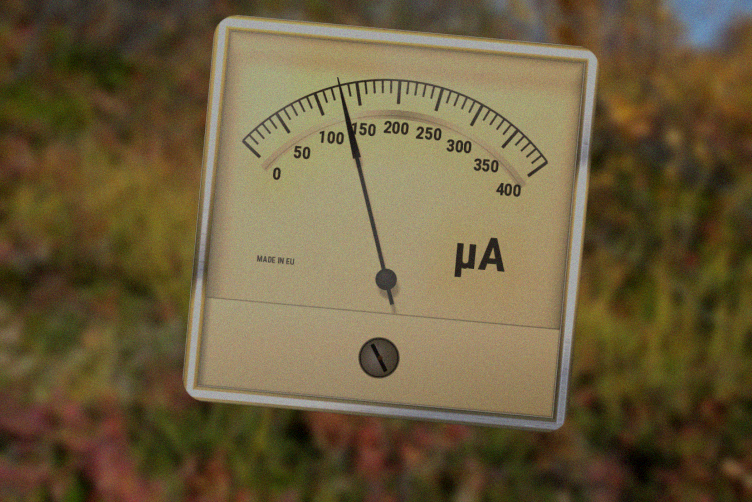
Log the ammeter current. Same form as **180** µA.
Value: **130** µA
